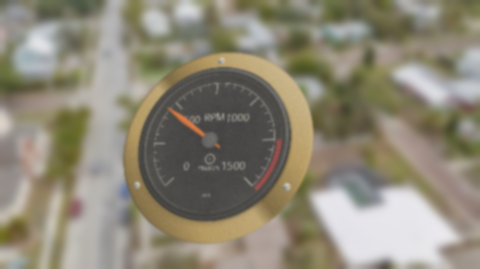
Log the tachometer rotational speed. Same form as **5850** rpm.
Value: **450** rpm
